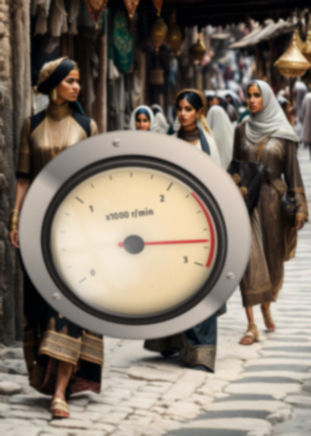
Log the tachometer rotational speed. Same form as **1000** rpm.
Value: **2700** rpm
